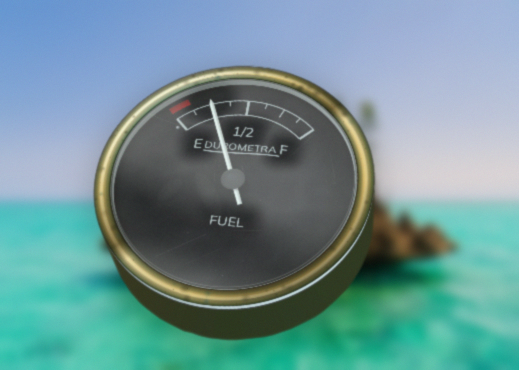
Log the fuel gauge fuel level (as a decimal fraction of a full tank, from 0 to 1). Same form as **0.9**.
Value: **0.25**
